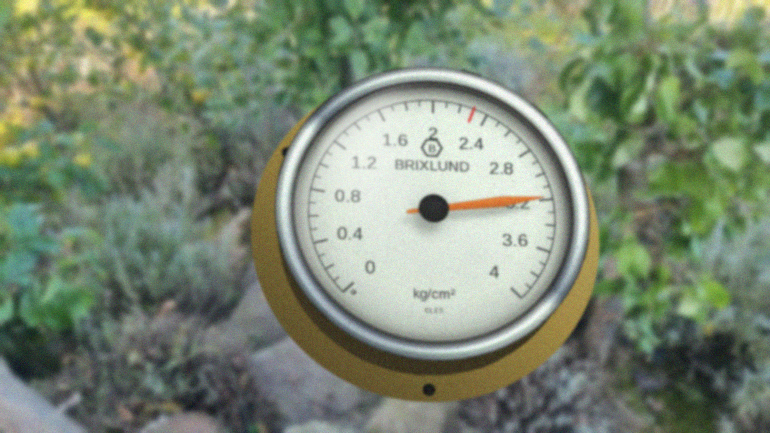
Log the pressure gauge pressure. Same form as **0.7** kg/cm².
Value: **3.2** kg/cm²
